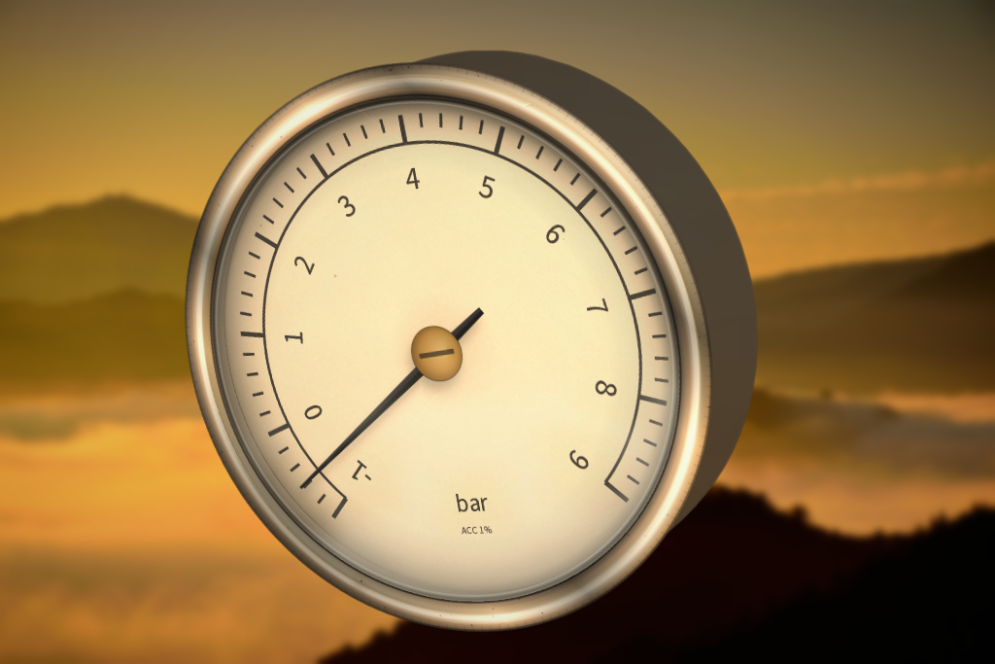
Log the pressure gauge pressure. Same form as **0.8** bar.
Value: **-0.6** bar
